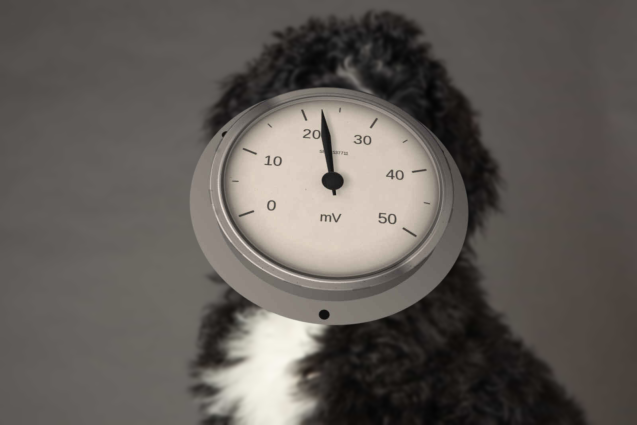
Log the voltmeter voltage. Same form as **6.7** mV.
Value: **22.5** mV
